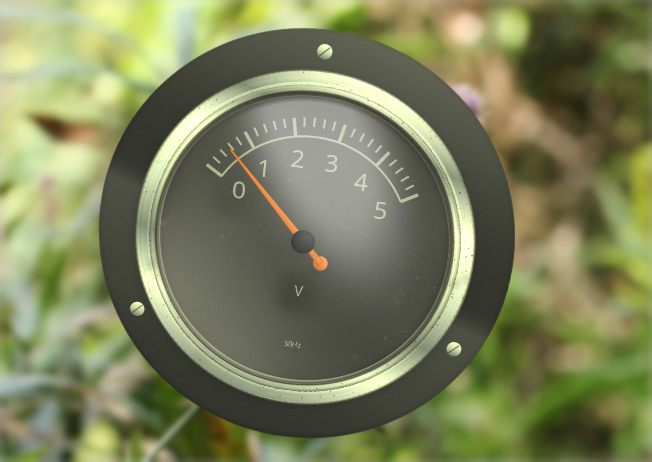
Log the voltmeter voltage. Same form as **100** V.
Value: **0.6** V
